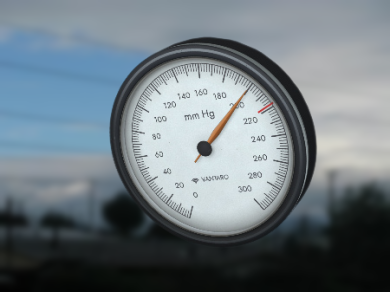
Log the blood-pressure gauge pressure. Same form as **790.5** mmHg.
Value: **200** mmHg
